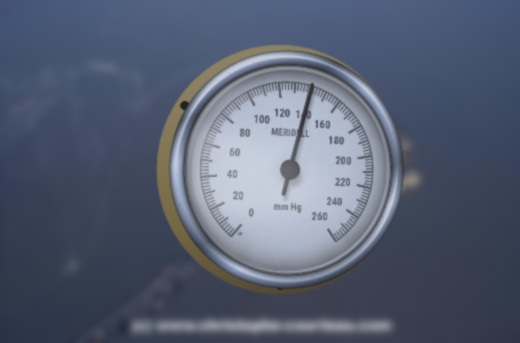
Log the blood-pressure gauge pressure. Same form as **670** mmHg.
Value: **140** mmHg
